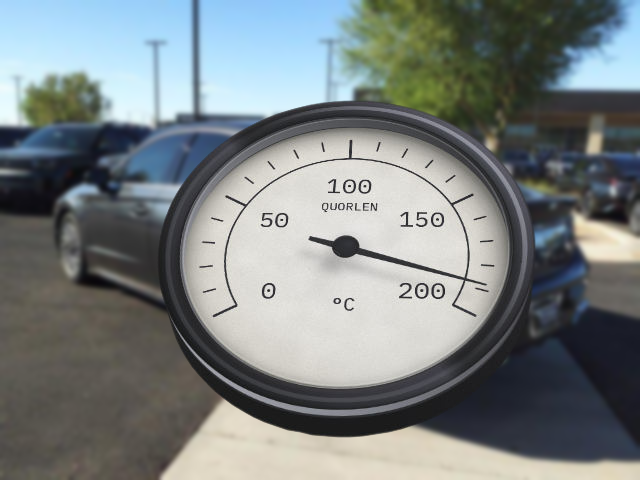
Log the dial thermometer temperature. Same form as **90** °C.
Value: **190** °C
